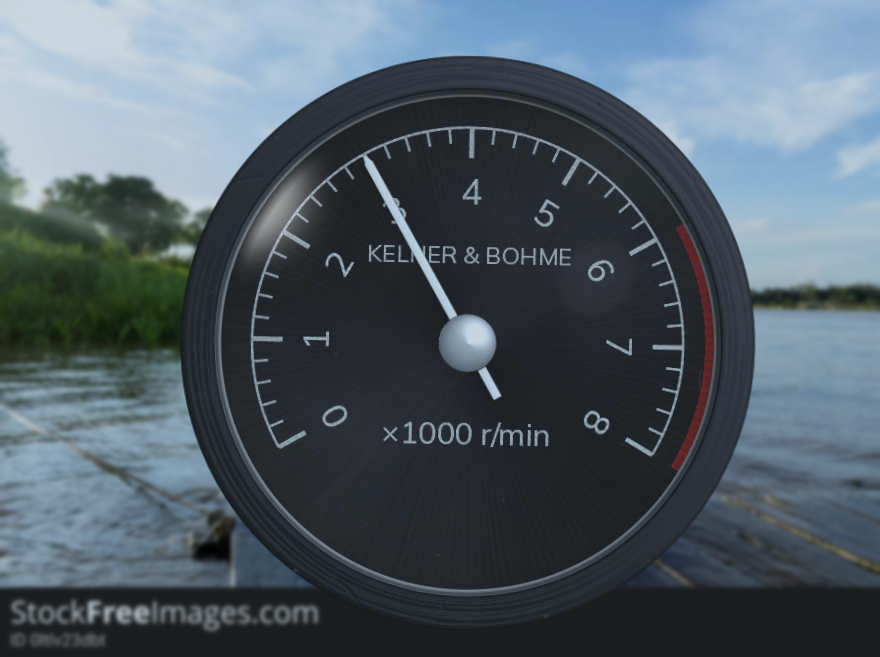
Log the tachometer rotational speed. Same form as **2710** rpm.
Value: **3000** rpm
